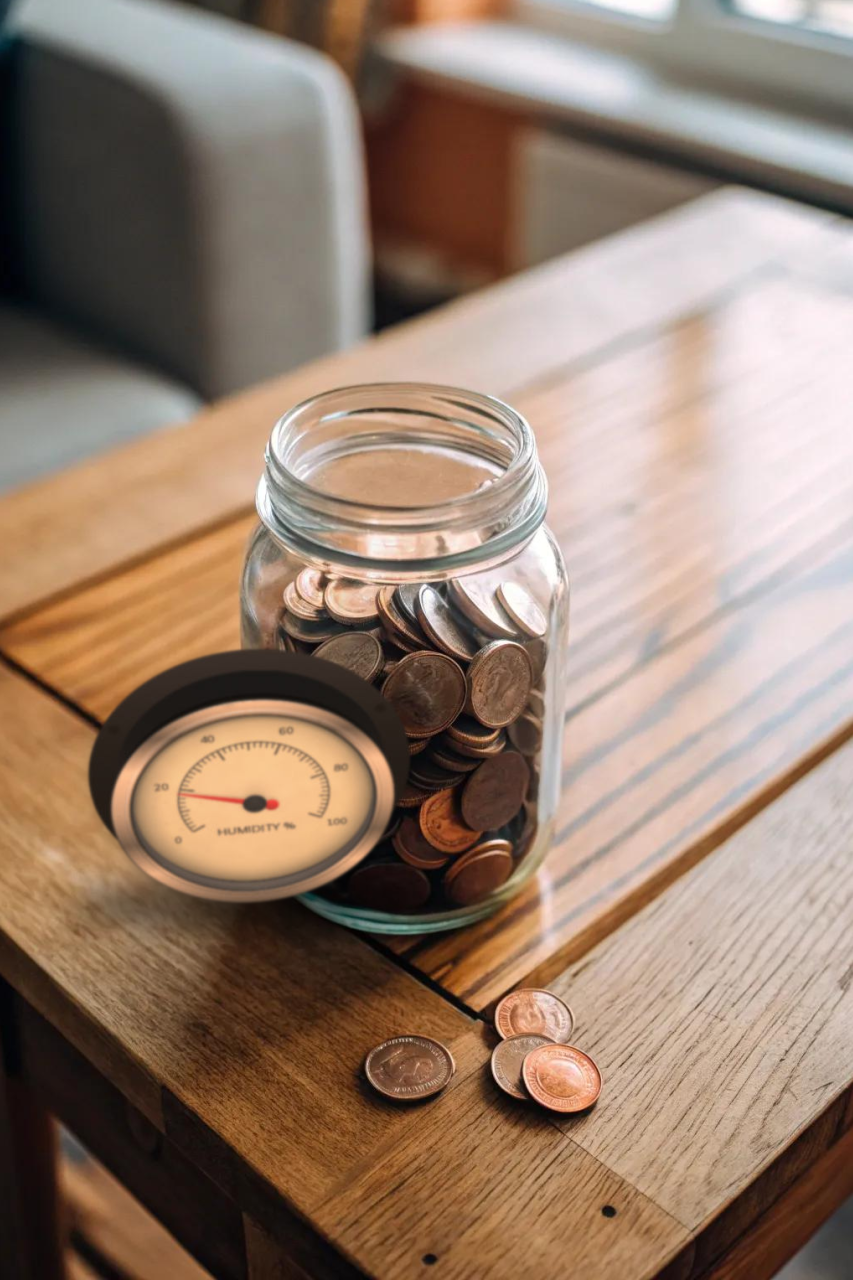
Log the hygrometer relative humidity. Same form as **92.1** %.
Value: **20** %
